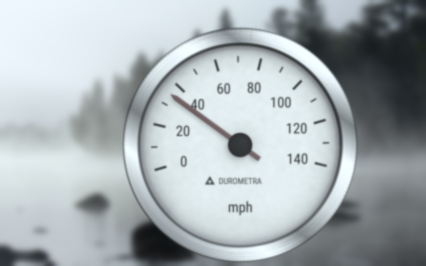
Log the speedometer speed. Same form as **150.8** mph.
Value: **35** mph
